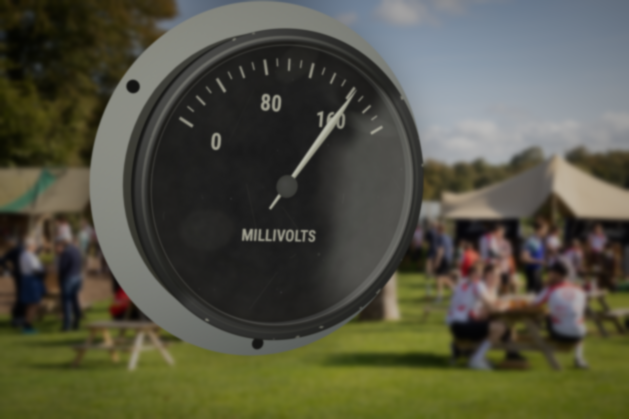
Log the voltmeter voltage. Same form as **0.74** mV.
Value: **160** mV
